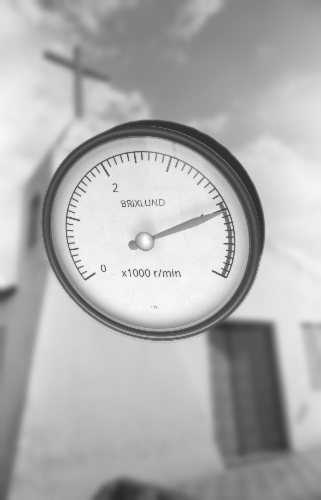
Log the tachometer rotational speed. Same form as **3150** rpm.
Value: **4000** rpm
